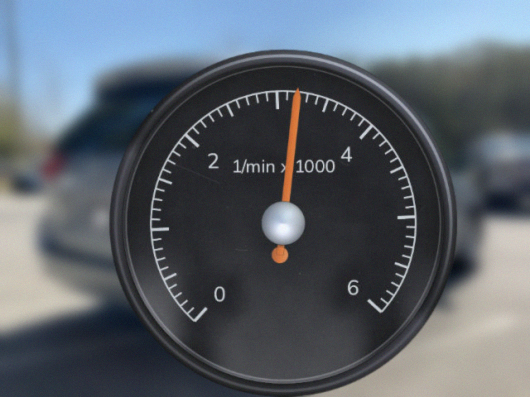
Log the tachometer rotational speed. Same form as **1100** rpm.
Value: **3200** rpm
